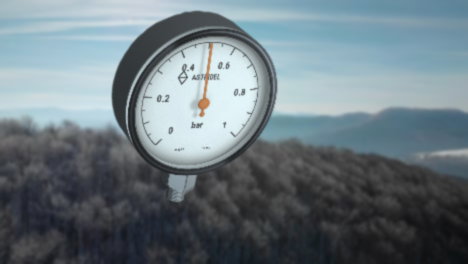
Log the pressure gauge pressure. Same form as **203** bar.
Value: **0.5** bar
